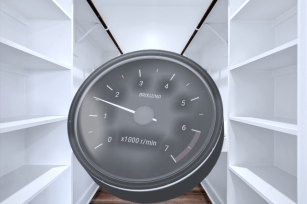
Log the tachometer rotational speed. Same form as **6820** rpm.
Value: **1500** rpm
